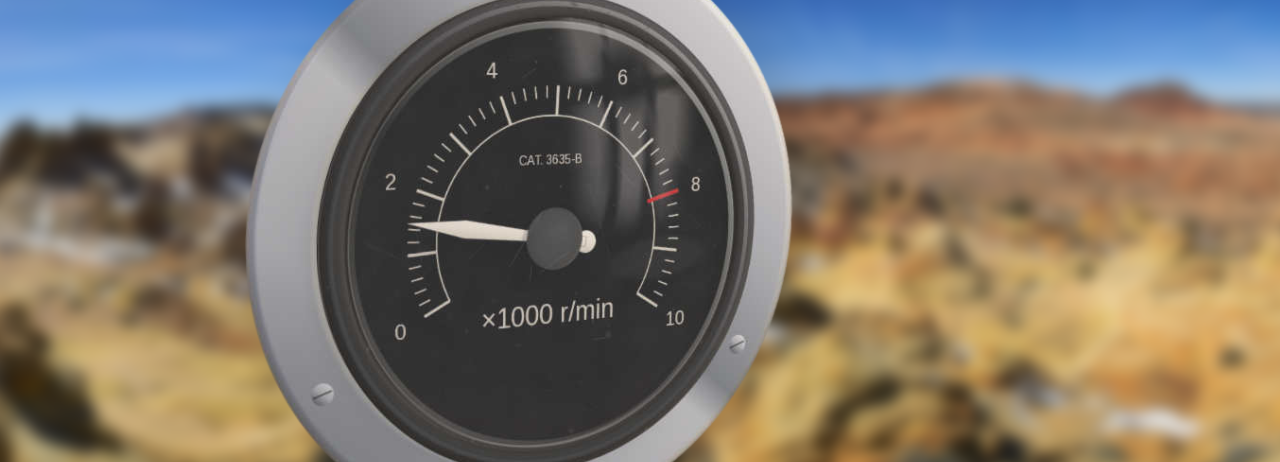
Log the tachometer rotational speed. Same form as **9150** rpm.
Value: **1500** rpm
